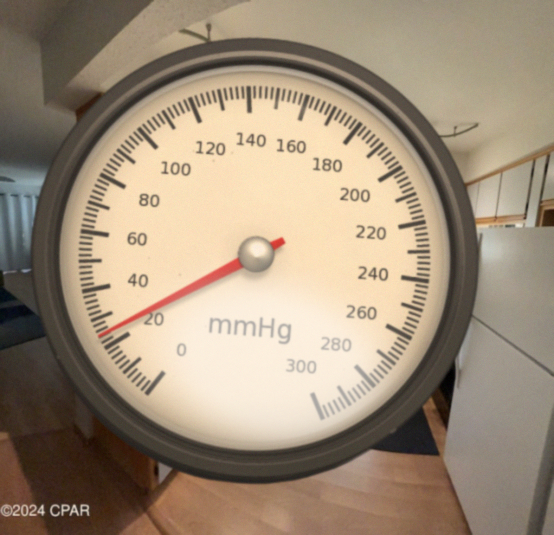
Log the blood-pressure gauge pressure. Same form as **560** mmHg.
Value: **24** mmHg
